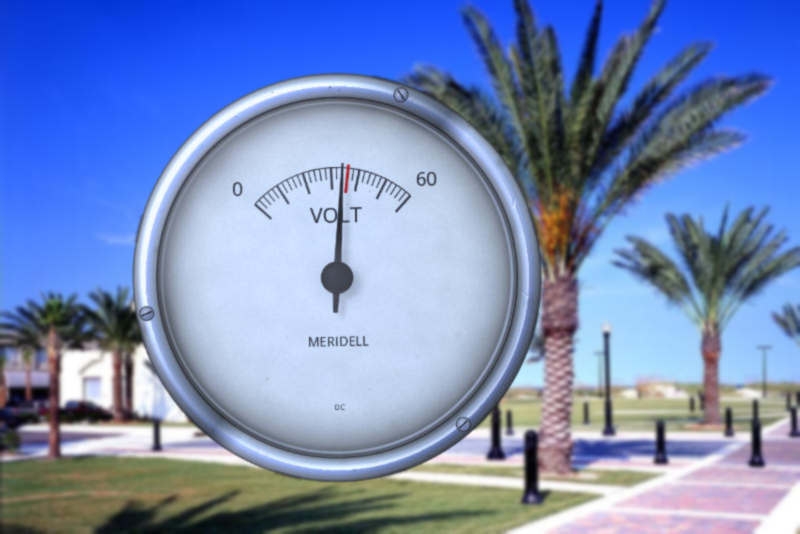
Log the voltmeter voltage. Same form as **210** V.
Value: **34** V
